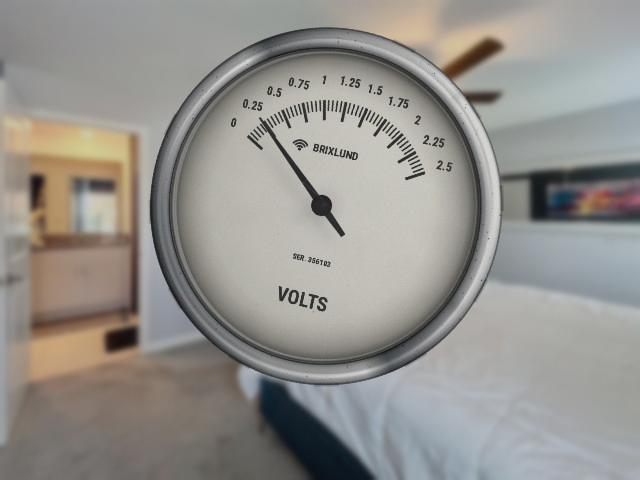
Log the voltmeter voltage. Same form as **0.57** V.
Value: **0.25** V
